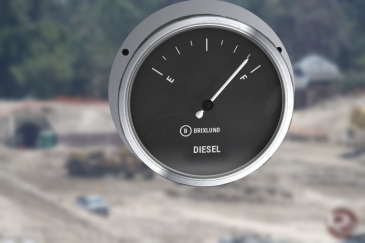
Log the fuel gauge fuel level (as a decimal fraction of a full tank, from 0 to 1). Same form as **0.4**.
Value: **0.875**
